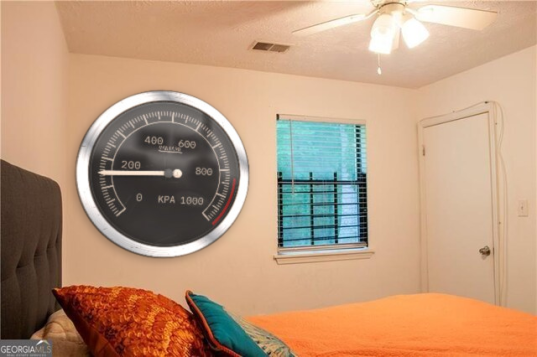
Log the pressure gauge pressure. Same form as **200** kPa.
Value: **150** kPa
